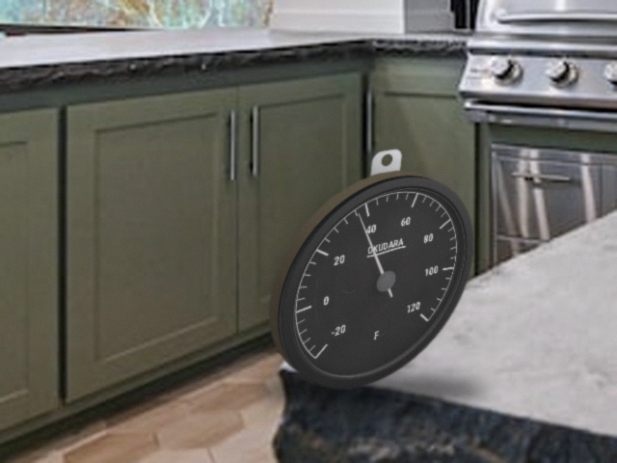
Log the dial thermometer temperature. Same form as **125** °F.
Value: **36** °F
